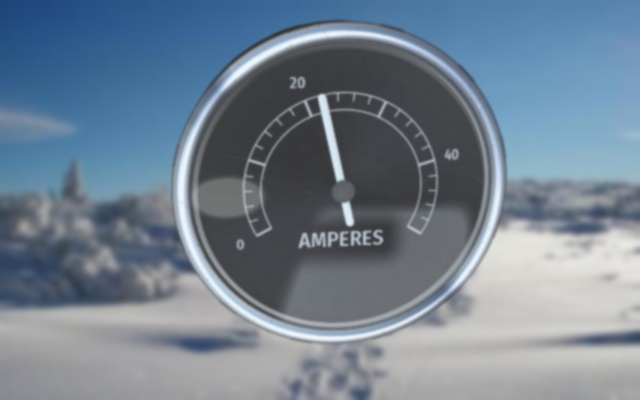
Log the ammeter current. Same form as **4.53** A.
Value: **22** A
